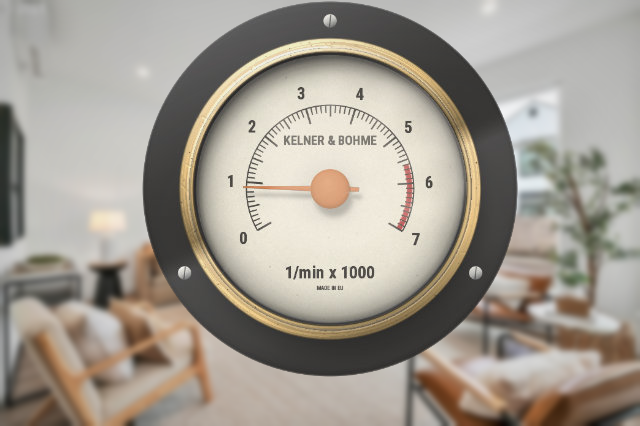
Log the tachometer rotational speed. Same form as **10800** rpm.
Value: **900** rpm
